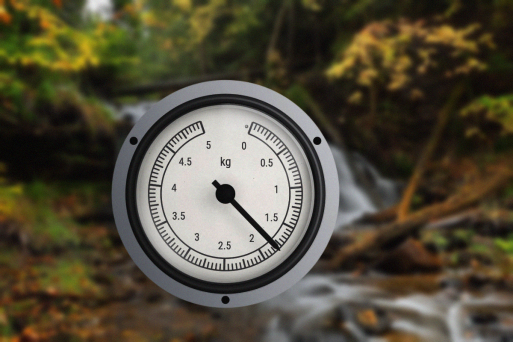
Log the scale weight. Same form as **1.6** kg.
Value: **1.8** kg
